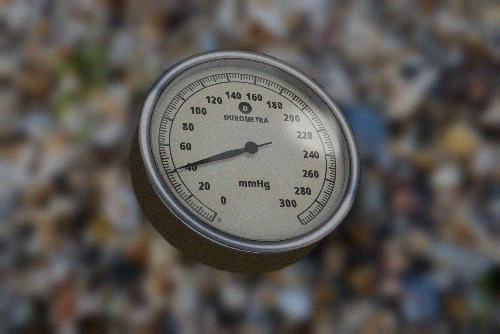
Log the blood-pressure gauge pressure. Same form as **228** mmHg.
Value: **40** mmHg
